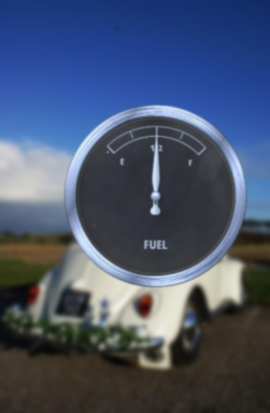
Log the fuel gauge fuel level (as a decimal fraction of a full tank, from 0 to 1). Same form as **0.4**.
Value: **0.5**
